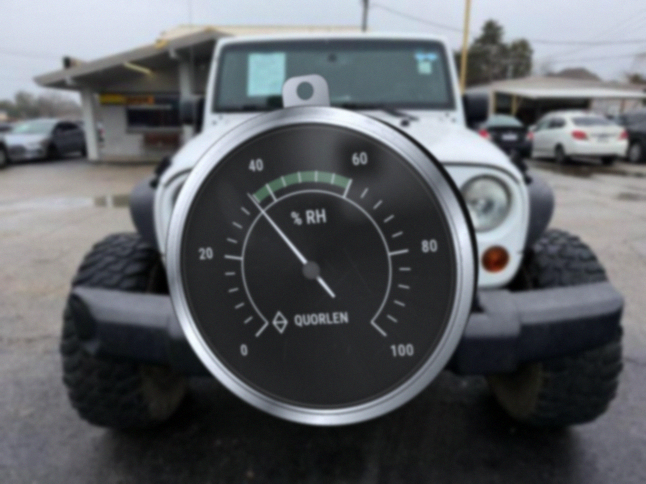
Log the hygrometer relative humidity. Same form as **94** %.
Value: **36** %
